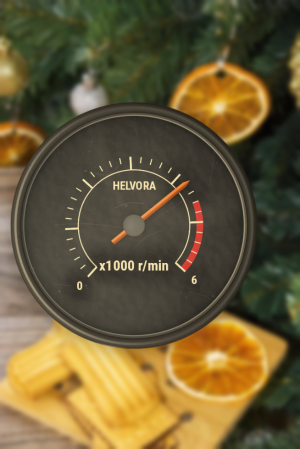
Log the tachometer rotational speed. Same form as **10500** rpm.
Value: **4200** rpm
